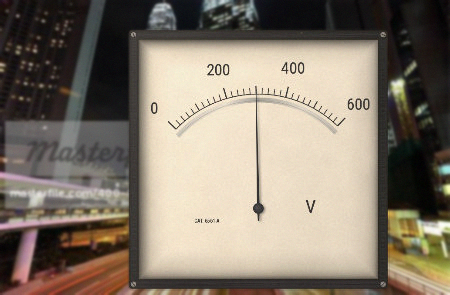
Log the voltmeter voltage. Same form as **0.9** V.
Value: **300** V
